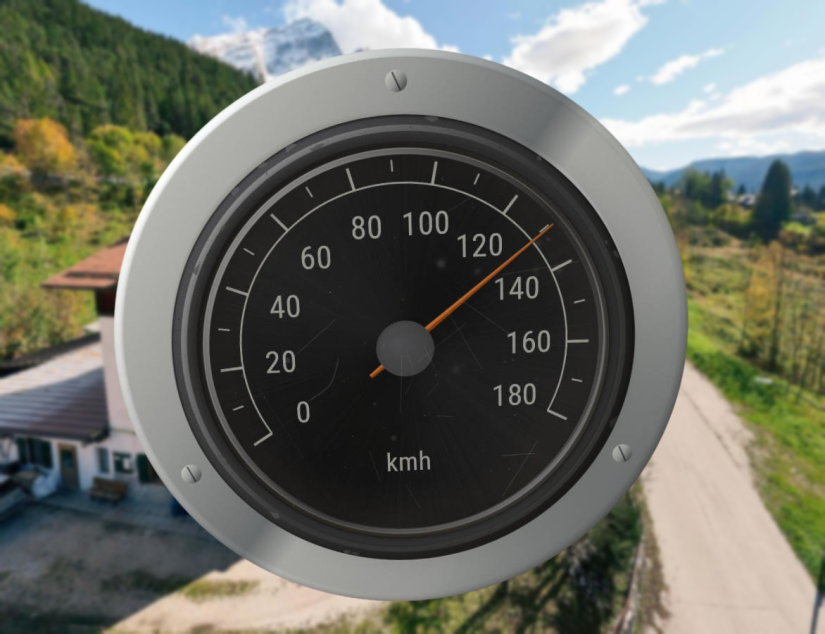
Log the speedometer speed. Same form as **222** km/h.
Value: **130** km/h
